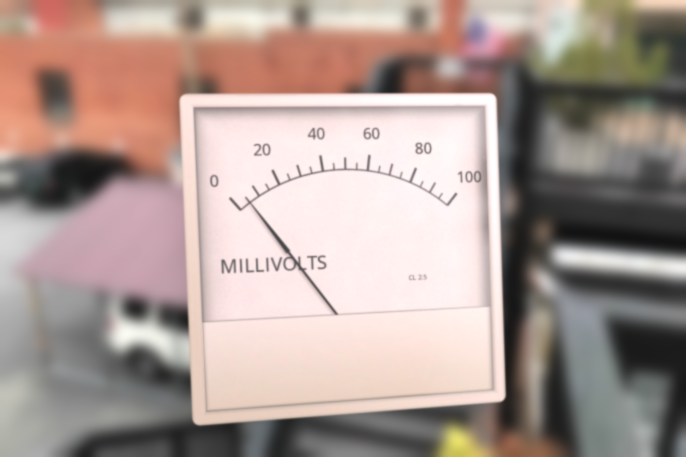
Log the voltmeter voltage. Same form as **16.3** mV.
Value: **5** mV
